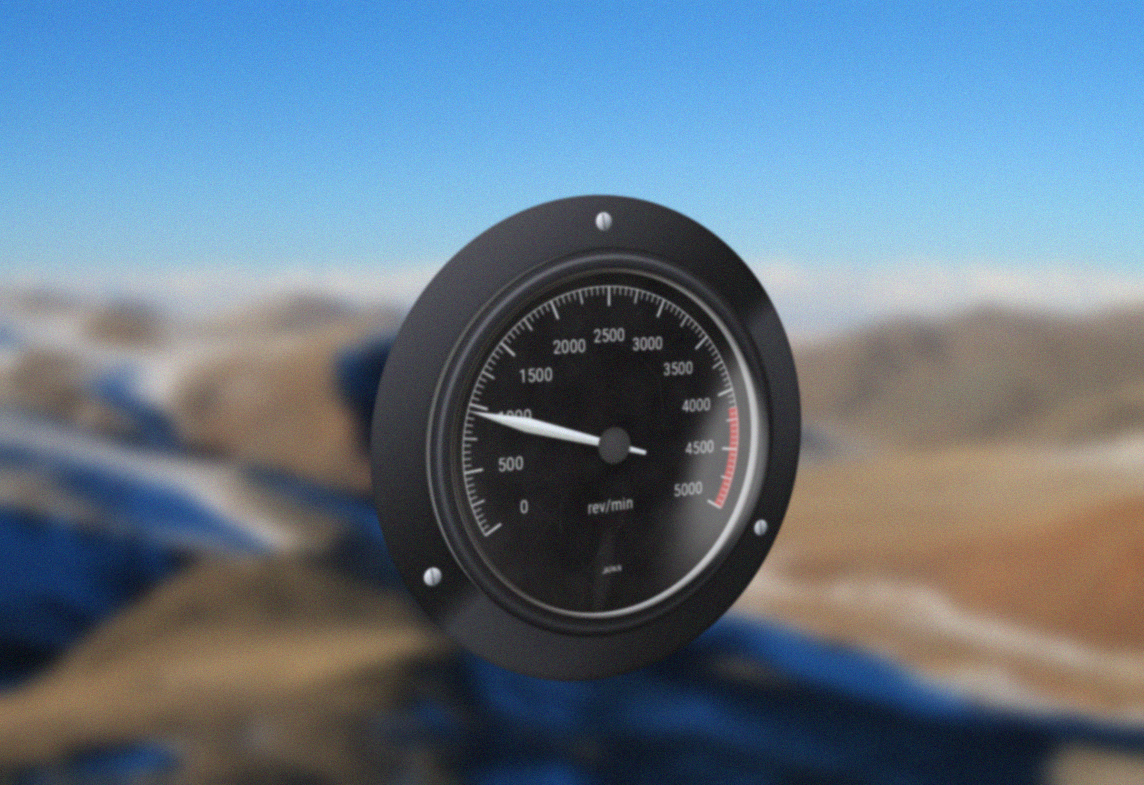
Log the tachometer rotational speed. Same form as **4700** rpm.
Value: **950** rpm
